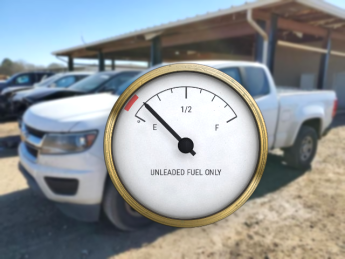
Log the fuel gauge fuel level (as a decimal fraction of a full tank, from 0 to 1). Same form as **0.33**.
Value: **0.125**
